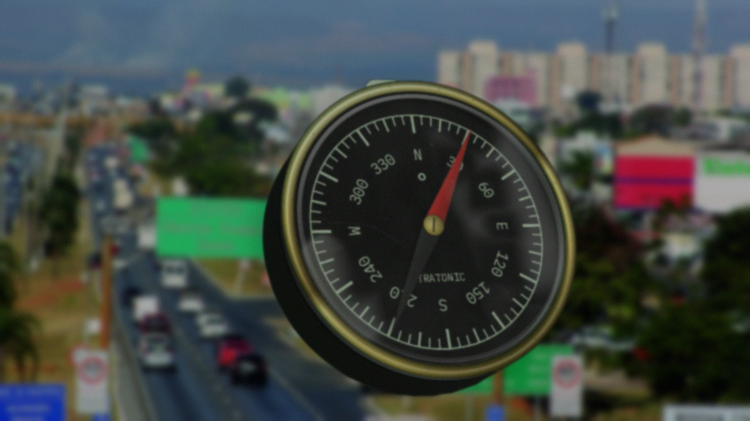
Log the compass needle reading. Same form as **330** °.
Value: **30** °
